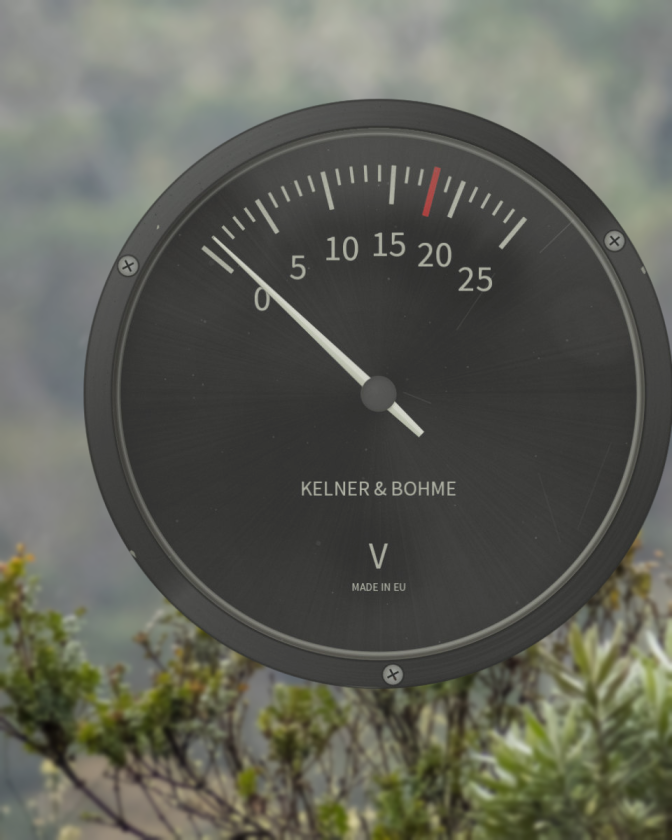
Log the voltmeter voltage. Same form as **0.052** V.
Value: **1** V
